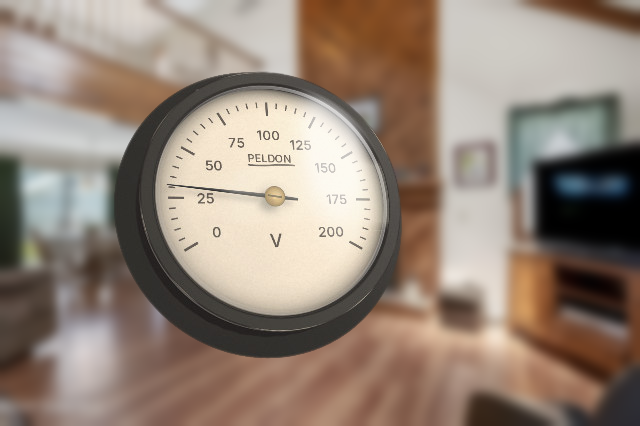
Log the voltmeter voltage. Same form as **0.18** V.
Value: **30** V
